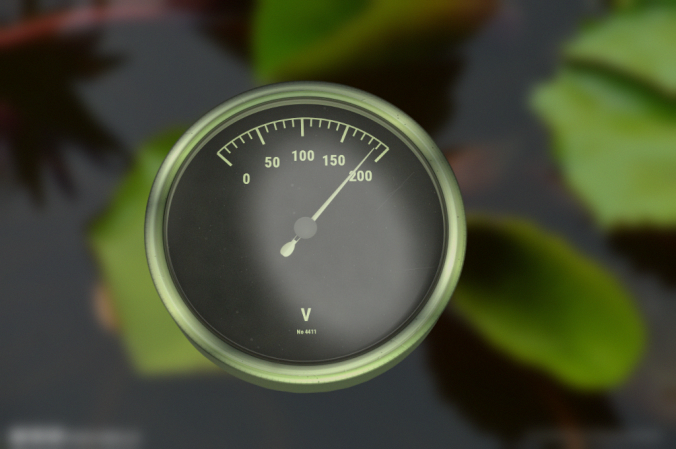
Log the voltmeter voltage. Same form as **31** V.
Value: **190** V
